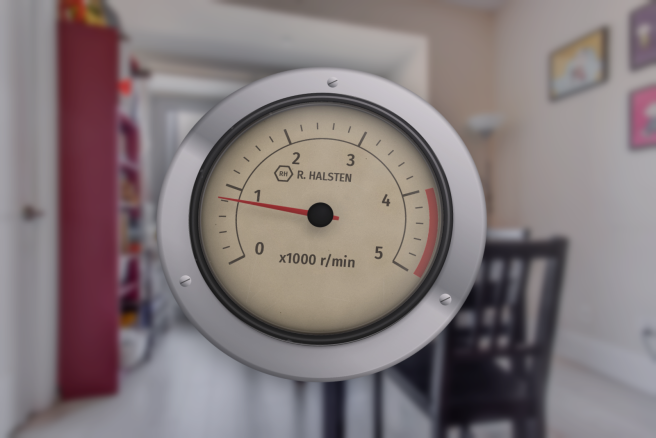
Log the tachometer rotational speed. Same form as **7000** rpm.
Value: **800** rpm
